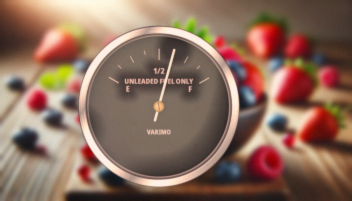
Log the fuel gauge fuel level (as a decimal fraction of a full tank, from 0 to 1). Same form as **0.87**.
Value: **0.625**
